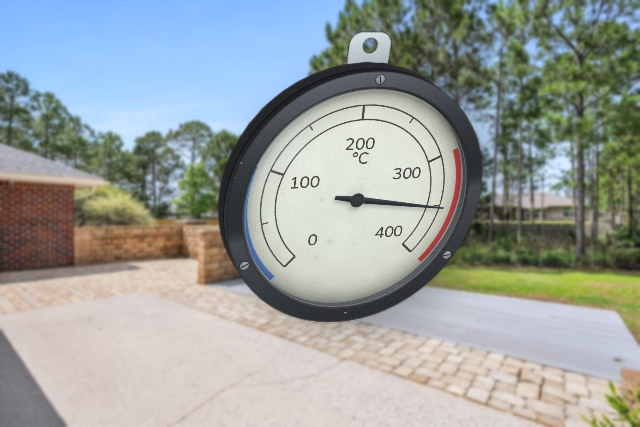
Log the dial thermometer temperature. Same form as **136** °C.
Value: **350** °C
